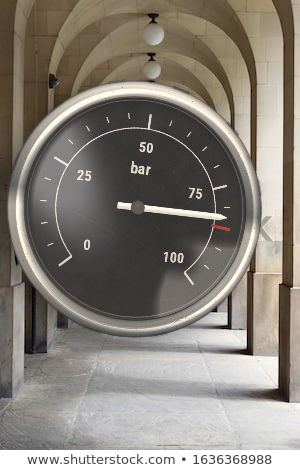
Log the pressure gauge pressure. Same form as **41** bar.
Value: **82.5** bar
